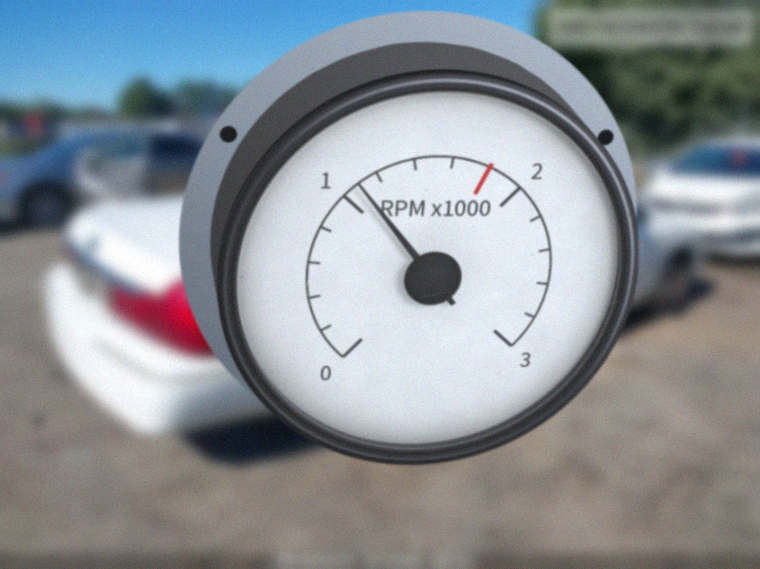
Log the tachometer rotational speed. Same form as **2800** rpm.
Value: **1100** rpm
